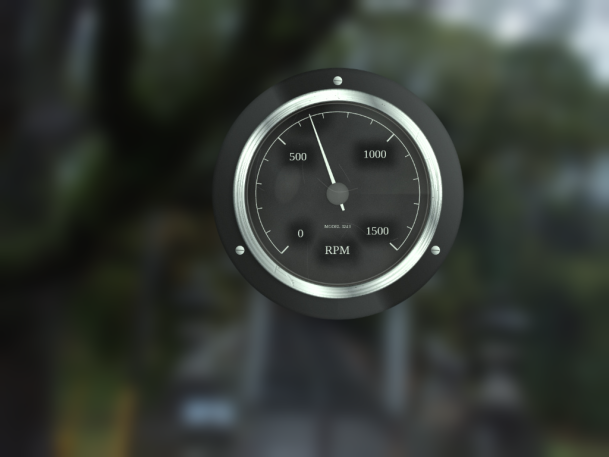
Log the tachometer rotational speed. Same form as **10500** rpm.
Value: **650** rpm
